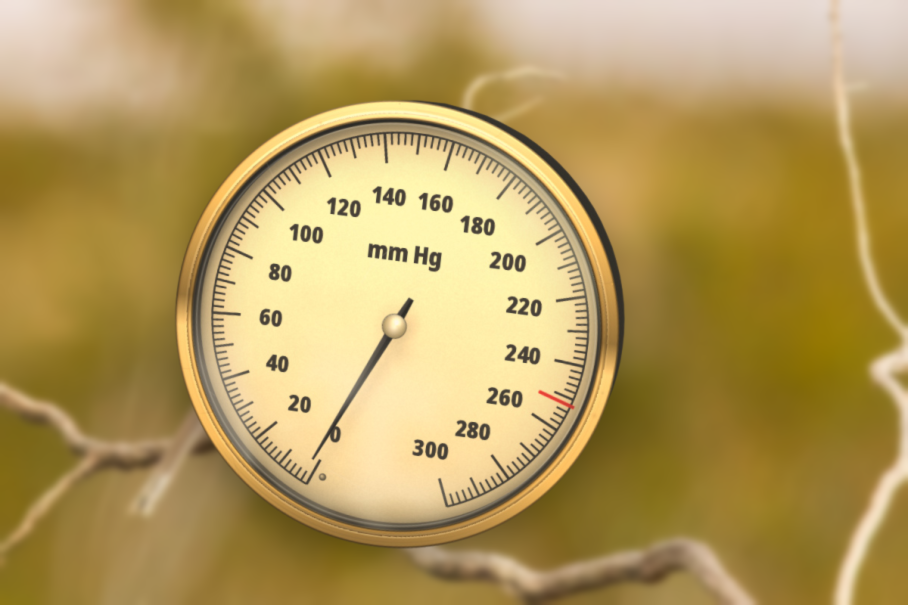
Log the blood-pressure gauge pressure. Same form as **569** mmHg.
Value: **2** mmHg
